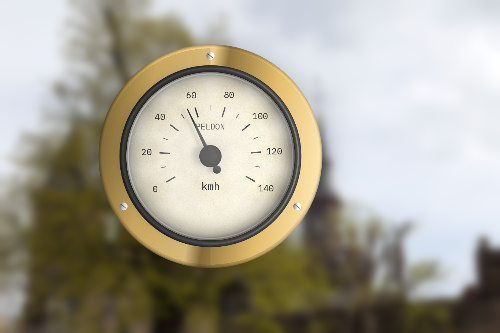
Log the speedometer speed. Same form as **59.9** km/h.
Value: **55** km/h
